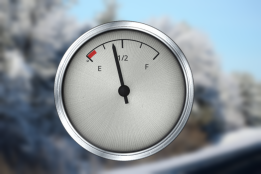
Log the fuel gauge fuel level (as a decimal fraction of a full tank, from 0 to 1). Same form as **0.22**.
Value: **0.375**
